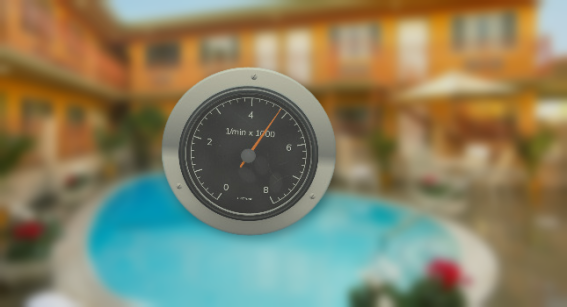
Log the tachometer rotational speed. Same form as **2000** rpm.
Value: **4800** rpm
